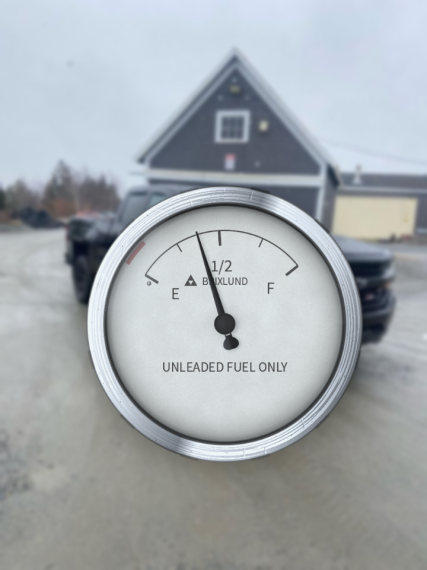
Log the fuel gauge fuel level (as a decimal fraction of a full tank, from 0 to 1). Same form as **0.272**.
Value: **0.375**
